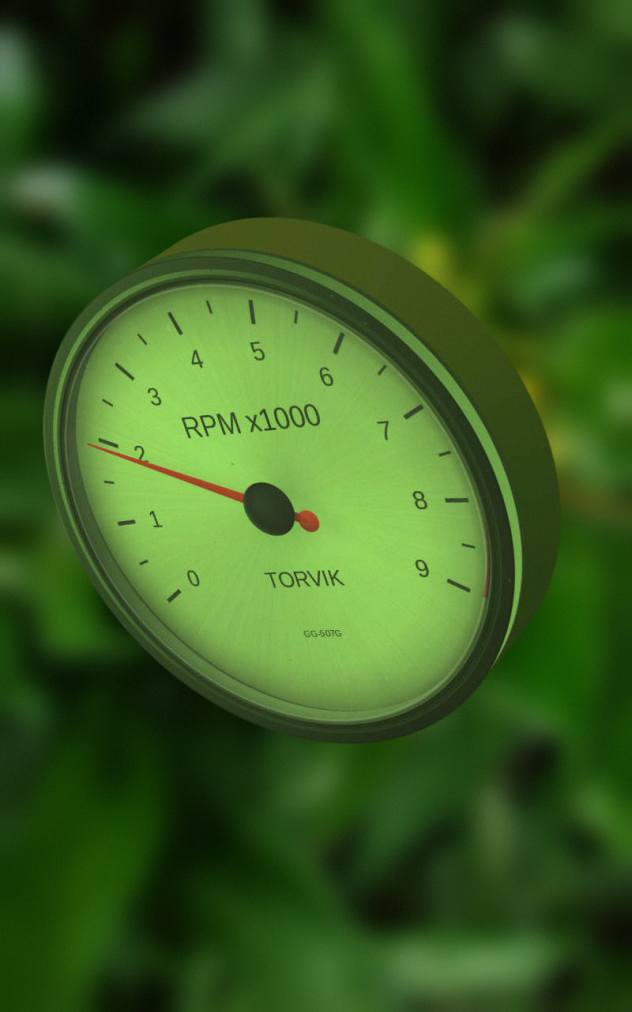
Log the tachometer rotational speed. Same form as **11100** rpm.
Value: **2000** rpm
